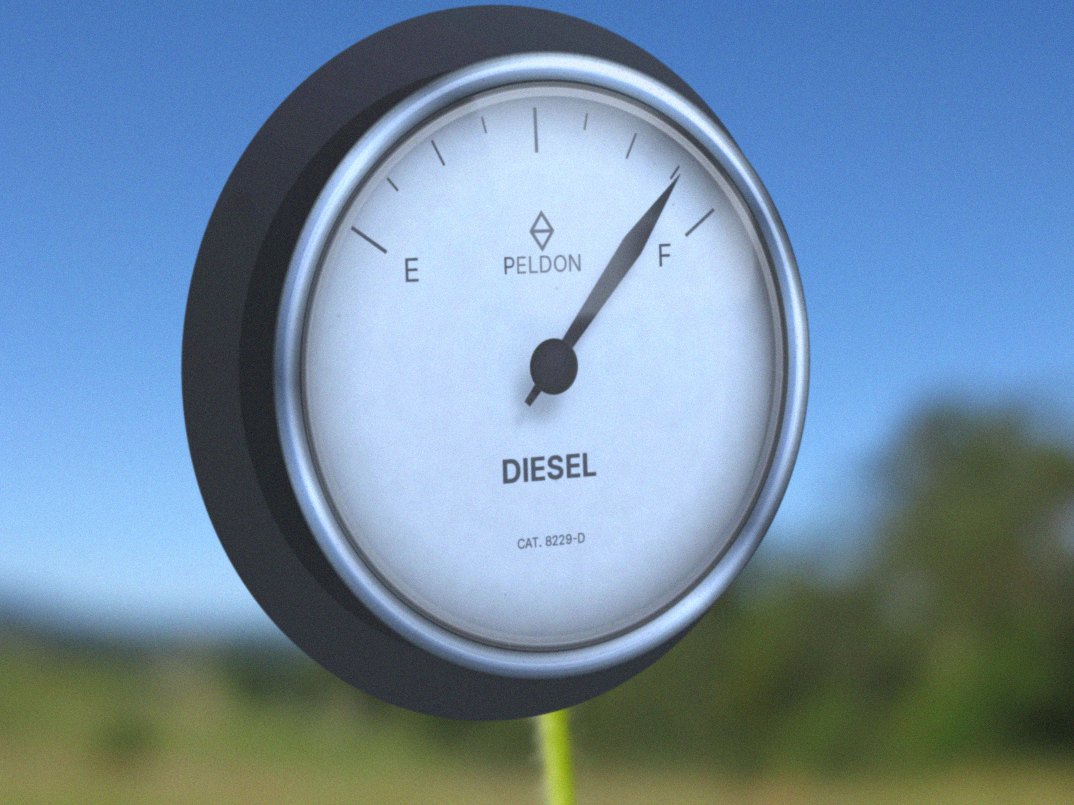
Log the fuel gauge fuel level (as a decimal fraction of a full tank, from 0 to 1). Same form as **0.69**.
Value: **0.875**
